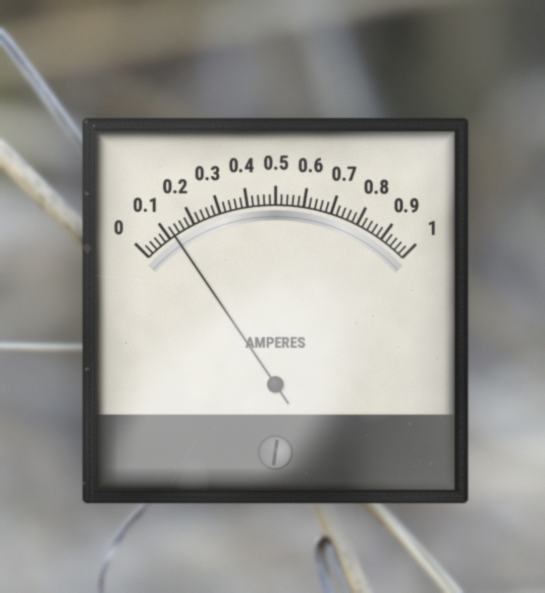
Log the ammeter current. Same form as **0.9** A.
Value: **0.12** A
